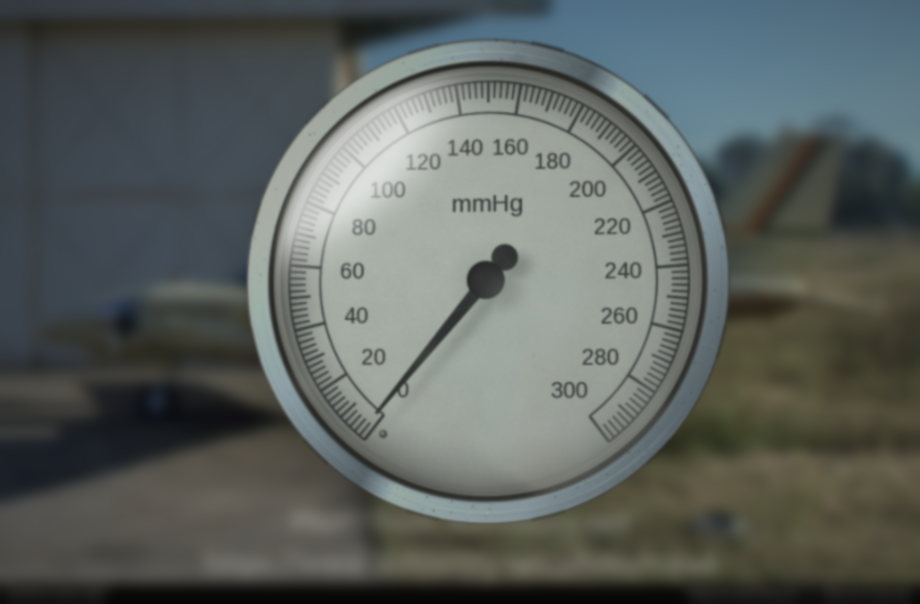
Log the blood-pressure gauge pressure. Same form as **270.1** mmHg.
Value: **2** mmHg
